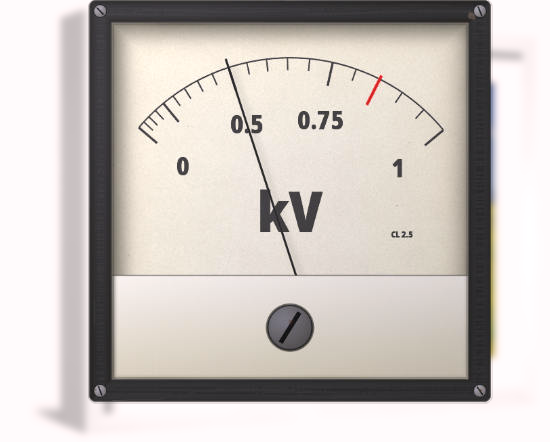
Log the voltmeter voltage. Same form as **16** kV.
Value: **0.5** kV
